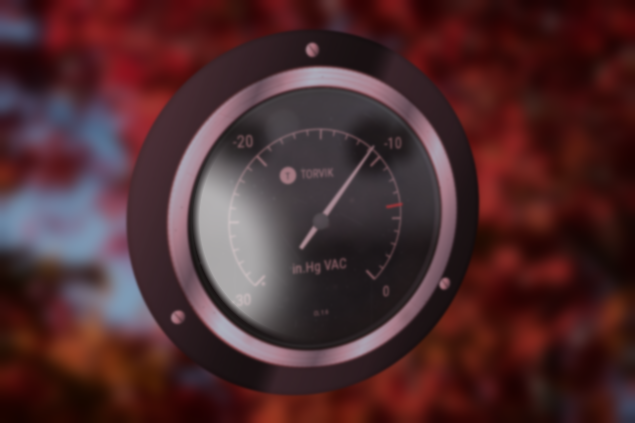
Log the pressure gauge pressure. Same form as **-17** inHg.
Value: **-11** inHg
